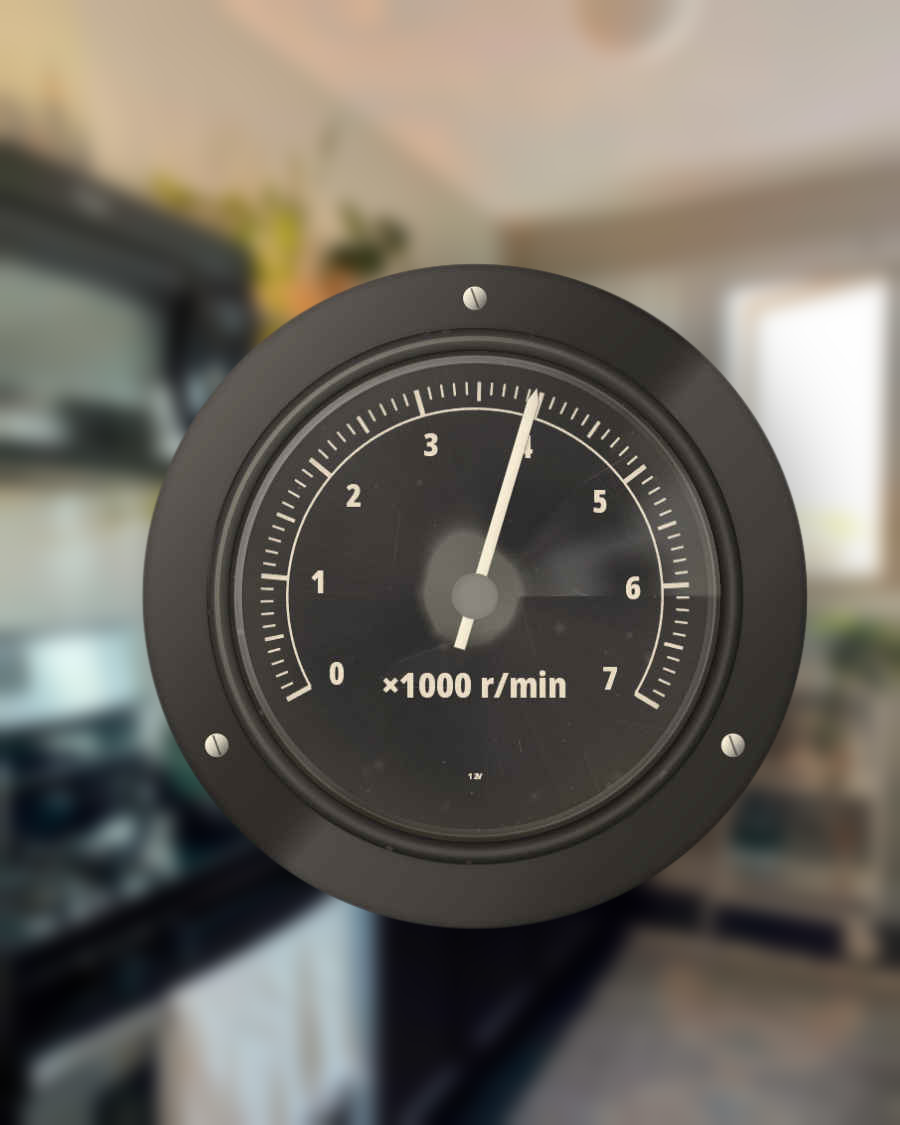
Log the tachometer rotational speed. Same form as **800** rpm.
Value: **3950** rpm
